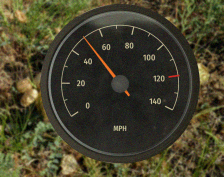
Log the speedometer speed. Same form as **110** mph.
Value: **50** mph
